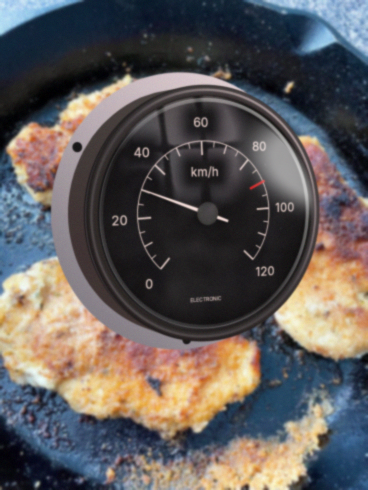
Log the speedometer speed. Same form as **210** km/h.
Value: **30** km/h
